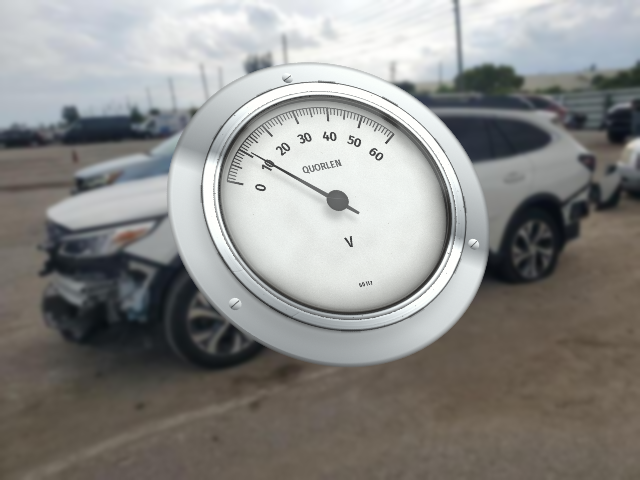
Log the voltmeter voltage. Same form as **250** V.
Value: **10** V
